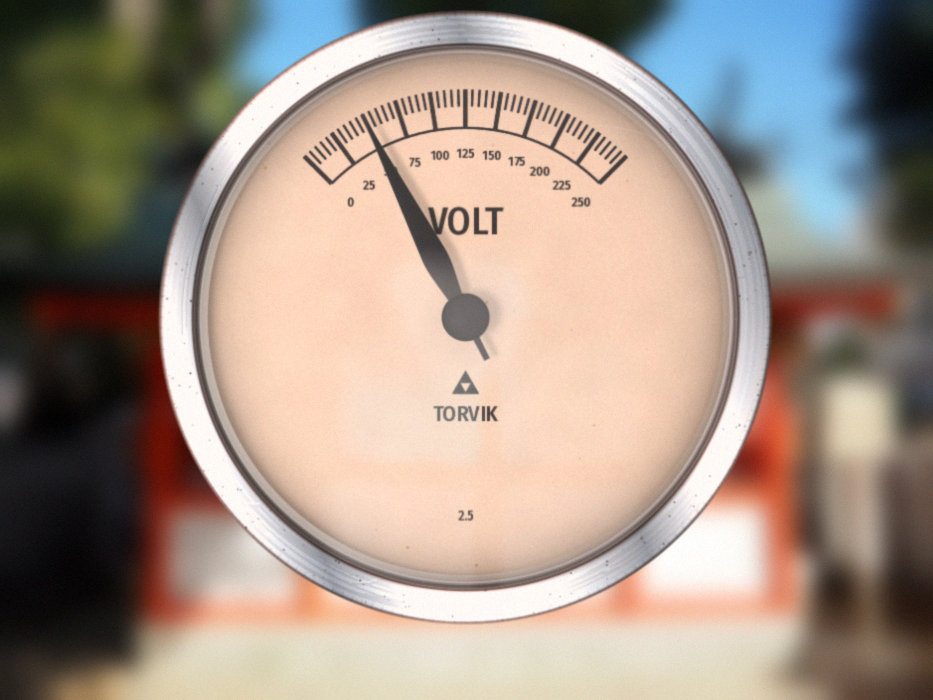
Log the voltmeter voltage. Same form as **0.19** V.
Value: **50** V
